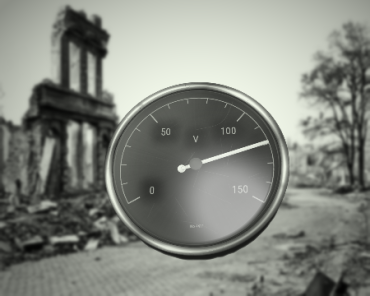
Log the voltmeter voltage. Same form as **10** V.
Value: **120** V
